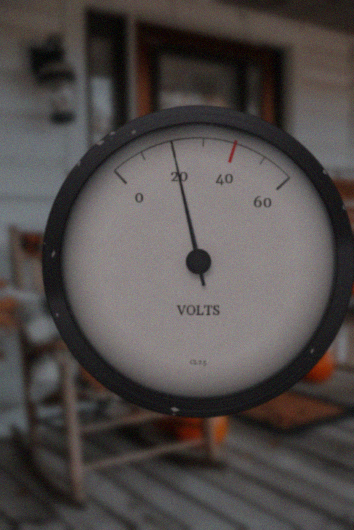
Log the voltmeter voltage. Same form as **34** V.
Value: **20** V
